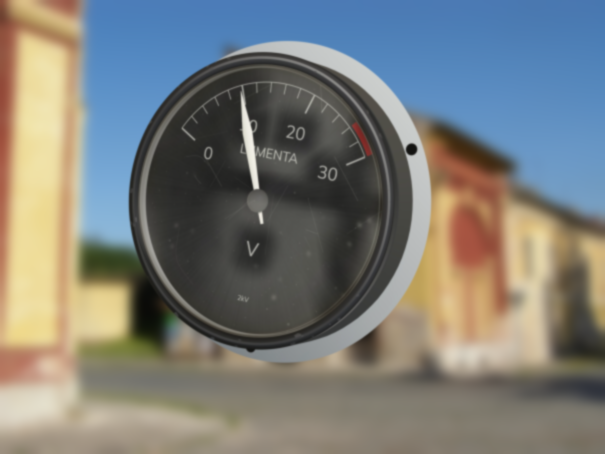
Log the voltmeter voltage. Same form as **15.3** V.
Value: **10** V
